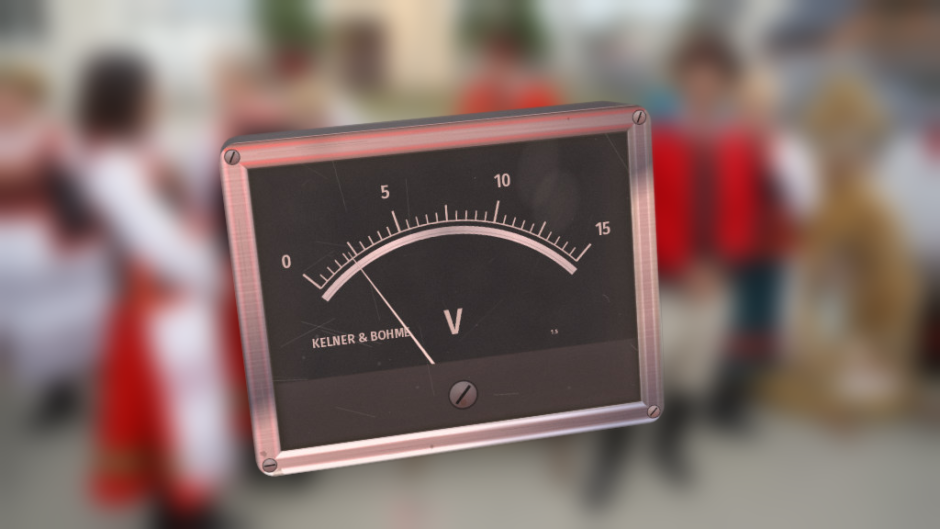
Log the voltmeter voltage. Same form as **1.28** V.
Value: **2.25** V
